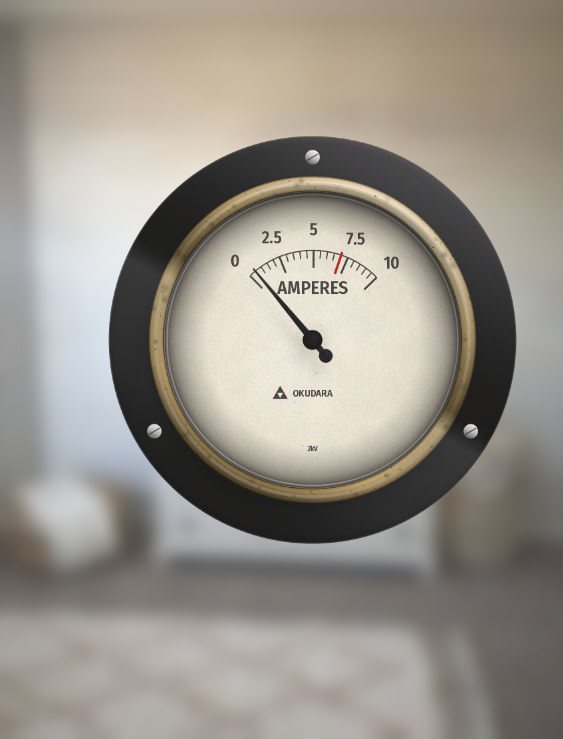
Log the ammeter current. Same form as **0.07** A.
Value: **0.5** A
